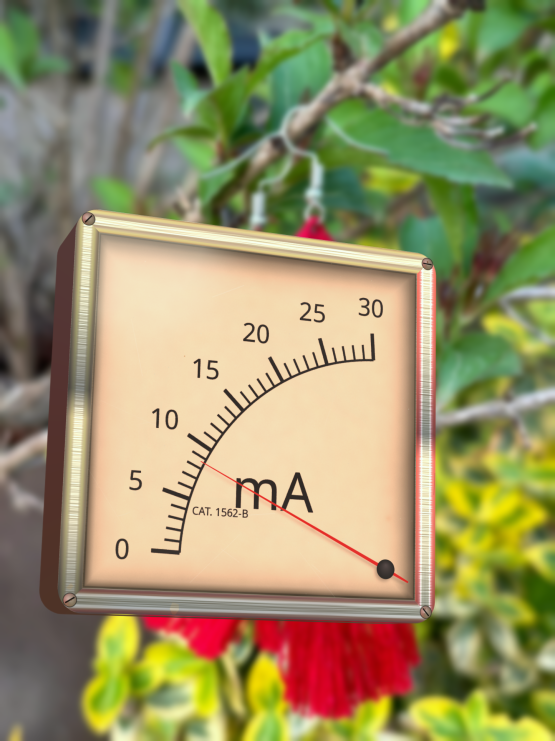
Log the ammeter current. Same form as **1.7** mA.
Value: **8.5** mA
